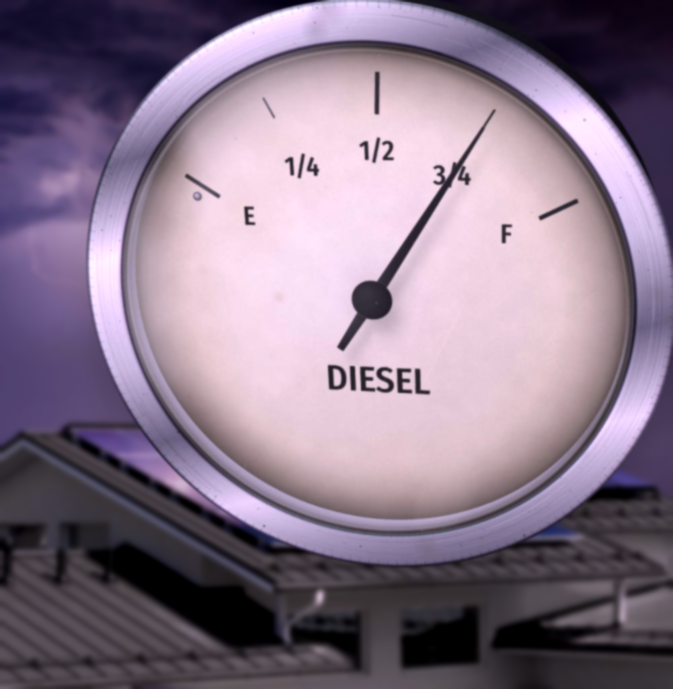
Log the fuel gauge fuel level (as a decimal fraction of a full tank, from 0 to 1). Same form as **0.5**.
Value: **0.75**
